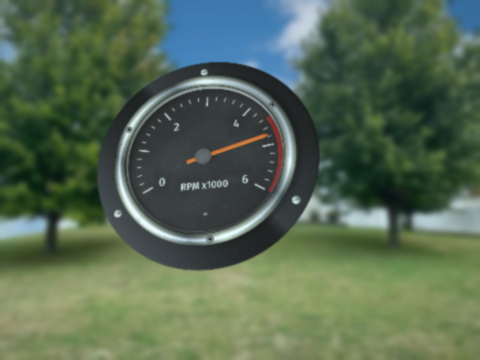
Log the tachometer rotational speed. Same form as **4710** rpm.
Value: **4800** rpm
